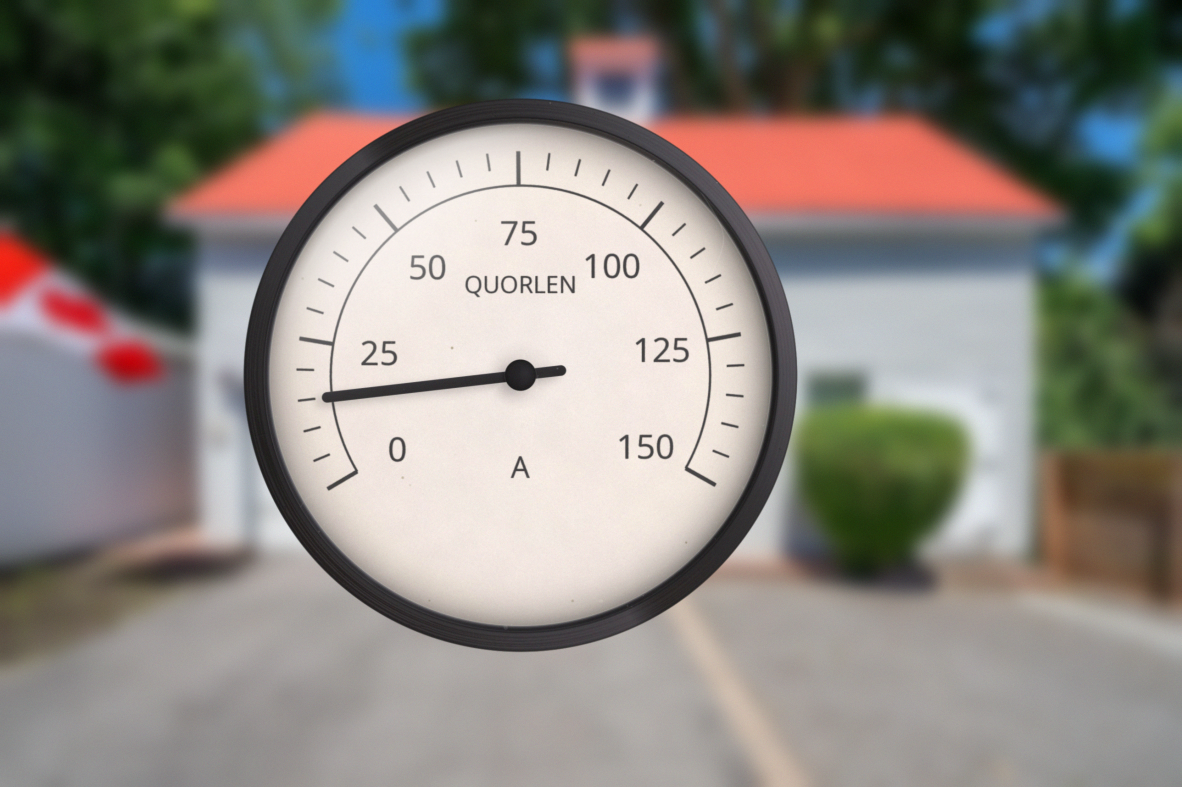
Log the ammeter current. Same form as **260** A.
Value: **15** A
